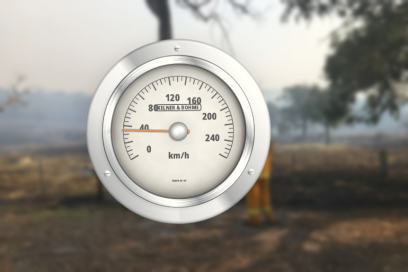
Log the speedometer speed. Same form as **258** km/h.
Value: **35** km/h
